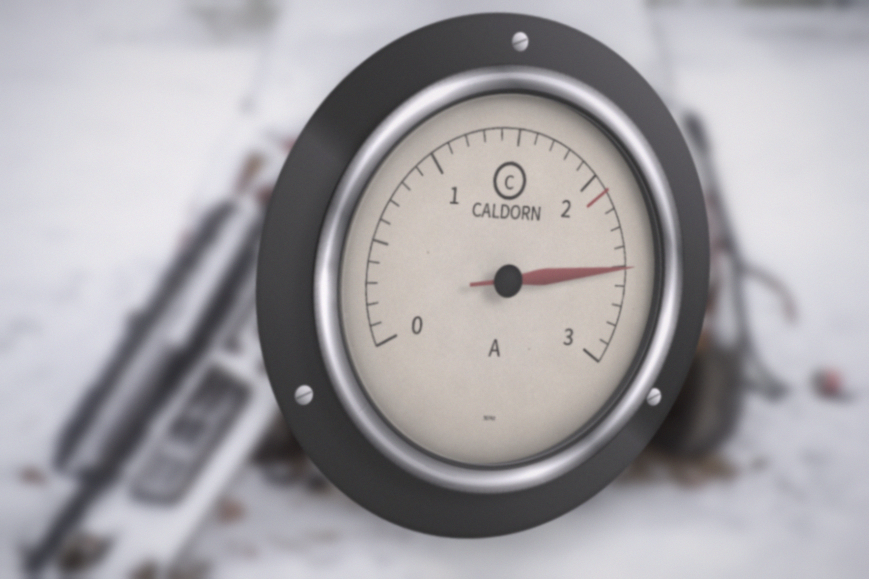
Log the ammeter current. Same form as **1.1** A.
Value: **2.5** A
